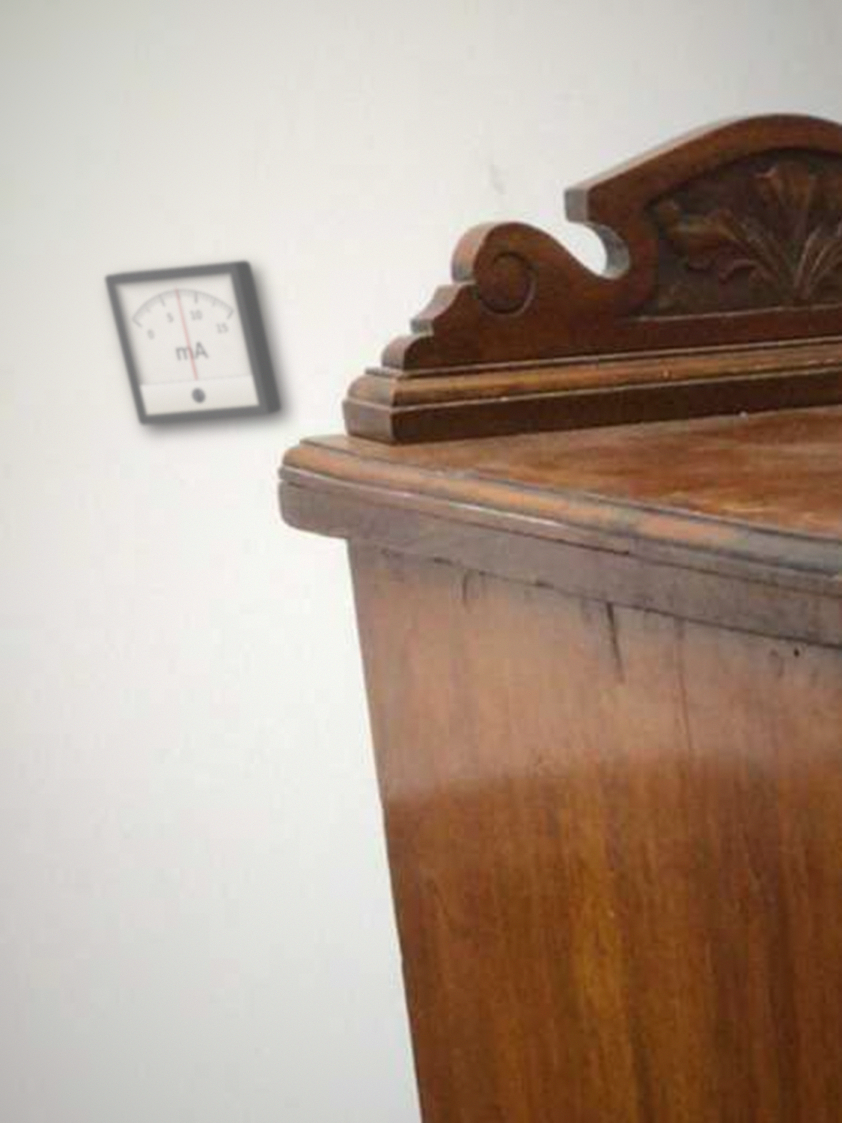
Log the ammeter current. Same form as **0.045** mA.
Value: **7.5** mA
